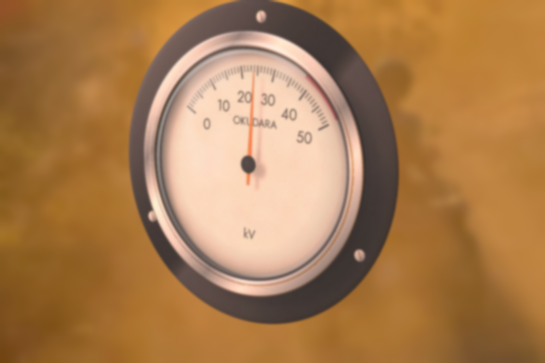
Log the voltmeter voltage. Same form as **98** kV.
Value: **25** kV
